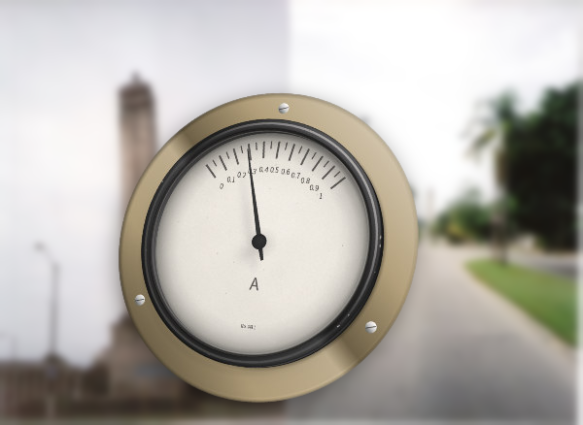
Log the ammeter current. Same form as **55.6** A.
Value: **0.3** A
